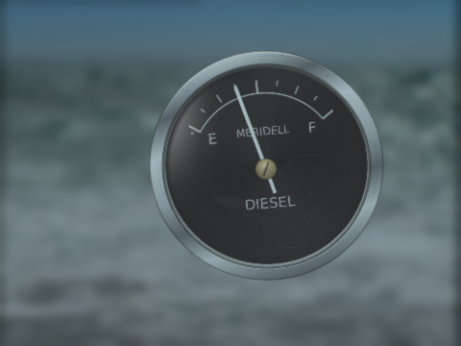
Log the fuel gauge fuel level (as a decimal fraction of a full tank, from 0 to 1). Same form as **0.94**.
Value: **0.375**
